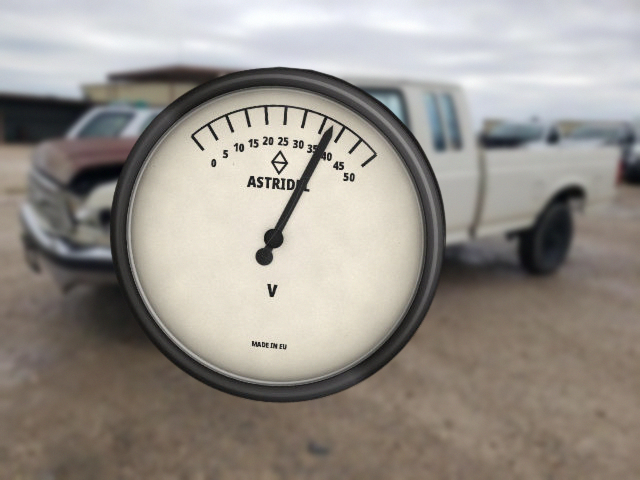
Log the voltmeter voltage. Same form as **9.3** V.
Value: **37.5** V
